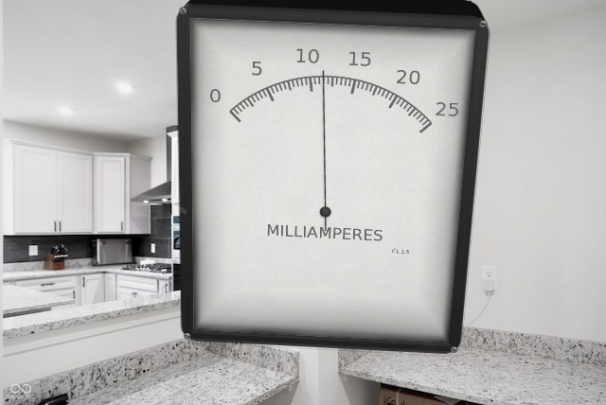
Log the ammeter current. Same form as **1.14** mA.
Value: **11.5** mA
